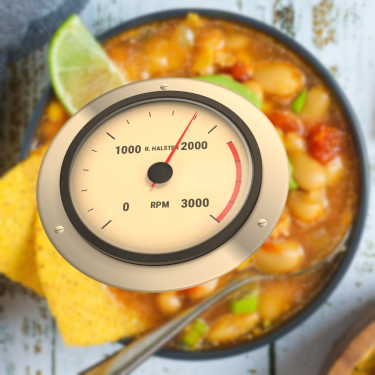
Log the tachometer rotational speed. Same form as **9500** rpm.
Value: **1800** rpm
